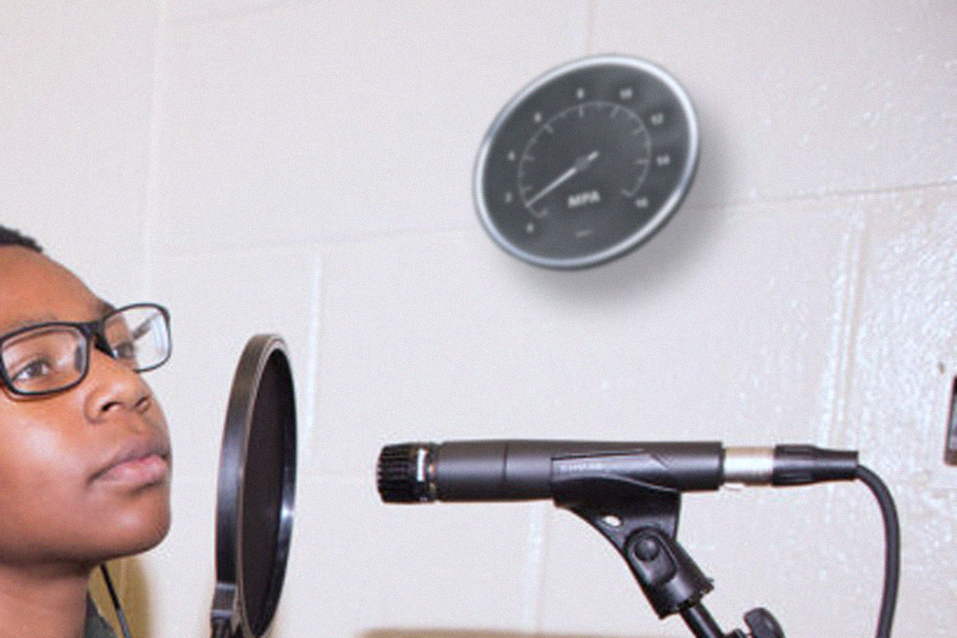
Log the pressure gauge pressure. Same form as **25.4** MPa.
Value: **1** MPa
